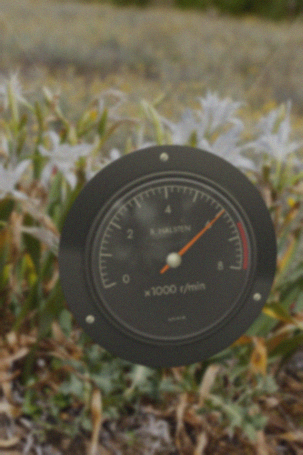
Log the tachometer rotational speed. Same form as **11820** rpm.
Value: **6000** rpm
